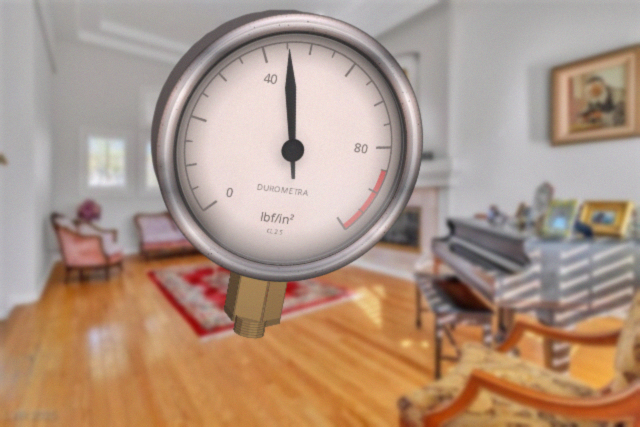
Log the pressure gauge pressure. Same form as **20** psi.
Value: **45** psi
